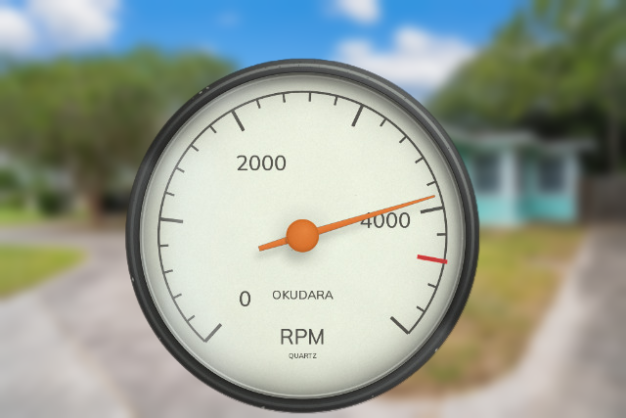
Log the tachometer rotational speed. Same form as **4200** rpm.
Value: **3900** rpm
